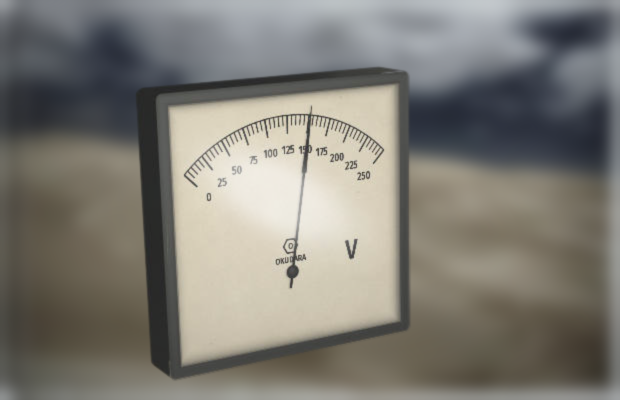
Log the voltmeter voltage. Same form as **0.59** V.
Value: **150** V
